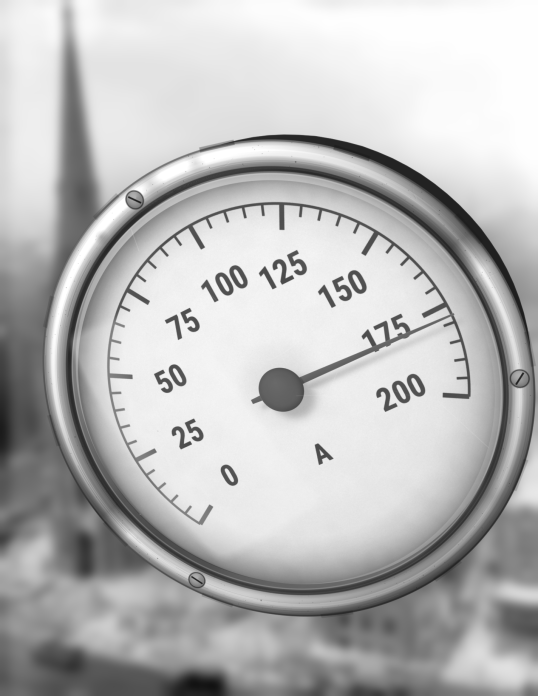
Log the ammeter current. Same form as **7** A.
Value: **177.5** A
